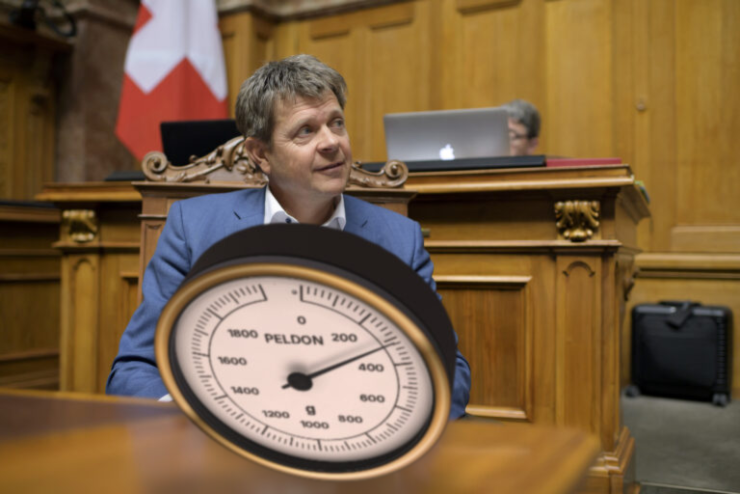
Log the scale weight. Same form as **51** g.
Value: **300** g
